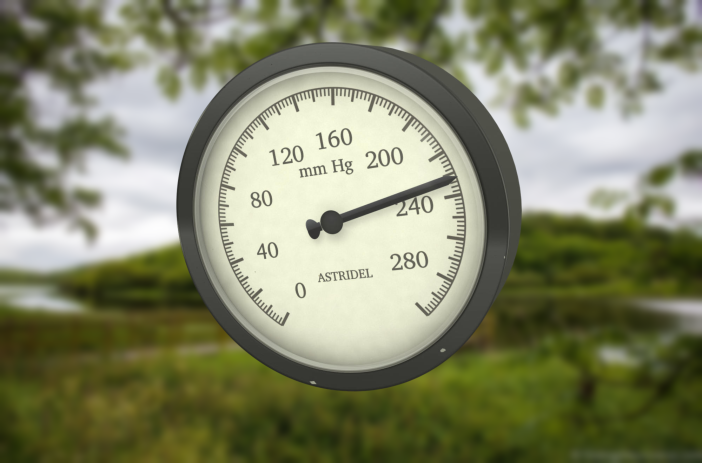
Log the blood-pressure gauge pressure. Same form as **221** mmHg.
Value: **232** mmHg
